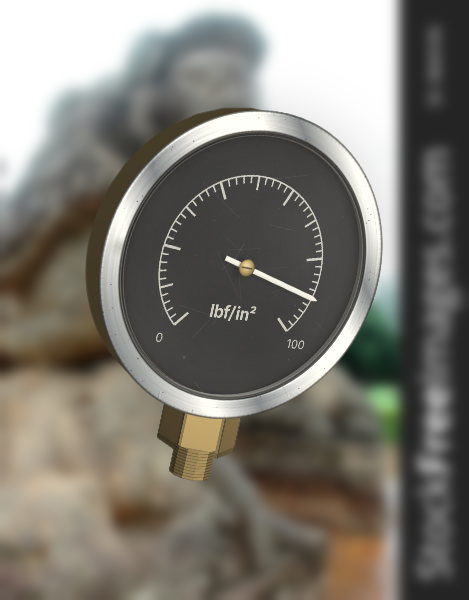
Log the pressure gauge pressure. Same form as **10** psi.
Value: **90** psi
